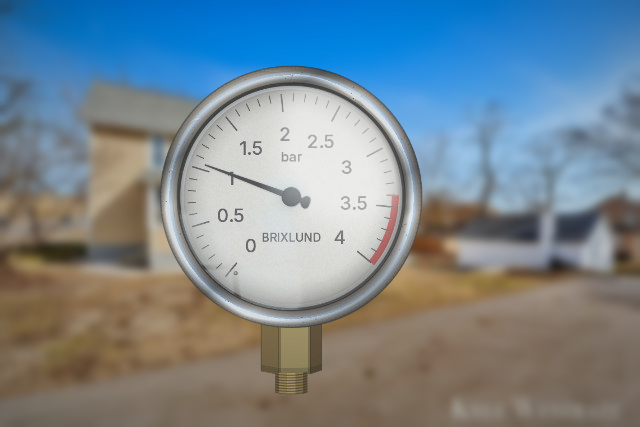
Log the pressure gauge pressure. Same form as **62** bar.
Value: **1.05** bar
